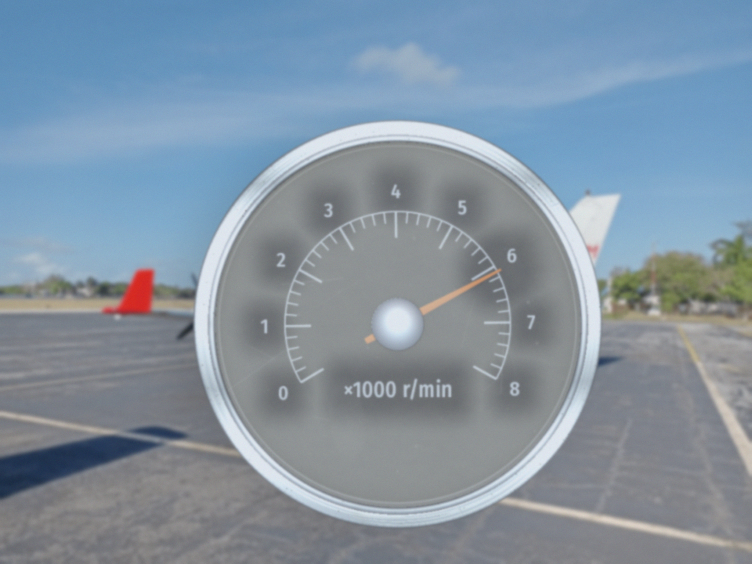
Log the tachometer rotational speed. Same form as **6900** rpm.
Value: **6100** rpm
